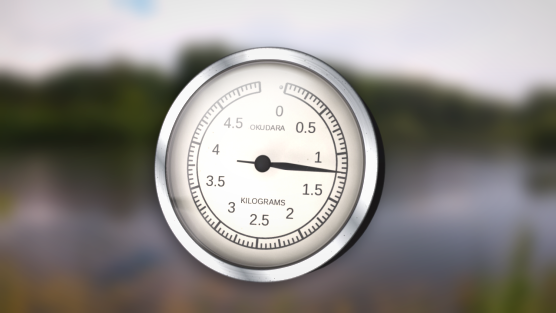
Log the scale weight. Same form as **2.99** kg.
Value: **1.2** kg
